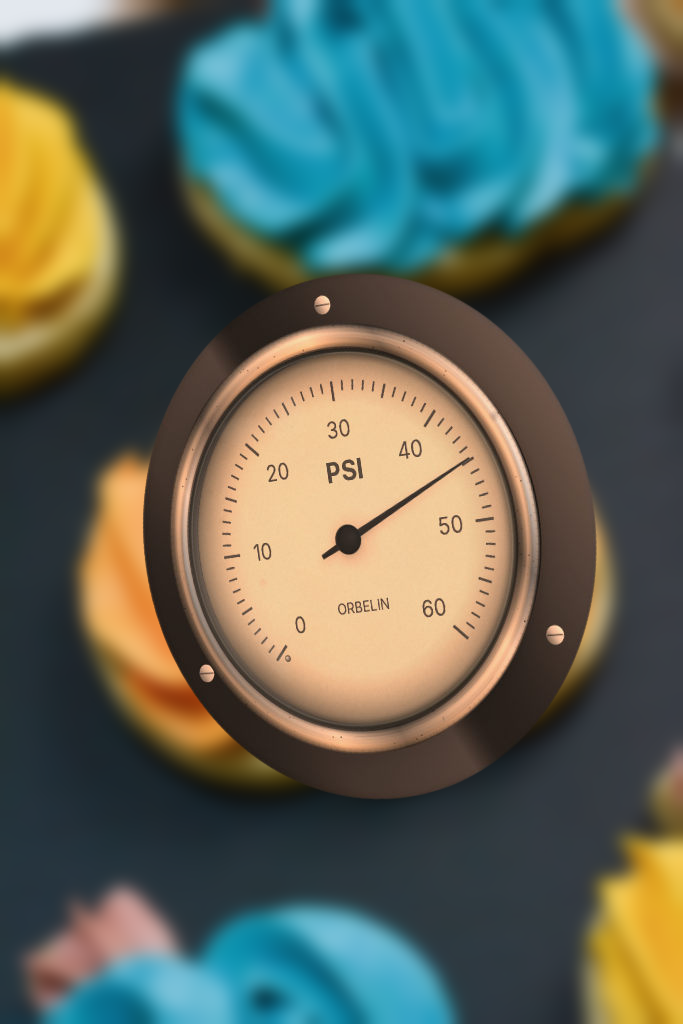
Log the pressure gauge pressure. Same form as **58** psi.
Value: **45** psi
